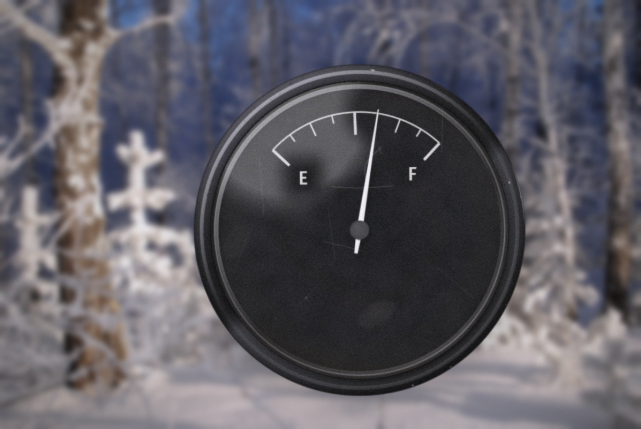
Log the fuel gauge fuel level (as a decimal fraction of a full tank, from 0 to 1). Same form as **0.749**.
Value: **0.625**
